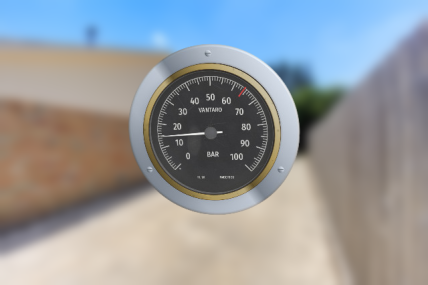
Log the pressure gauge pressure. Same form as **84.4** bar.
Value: **15** bar
